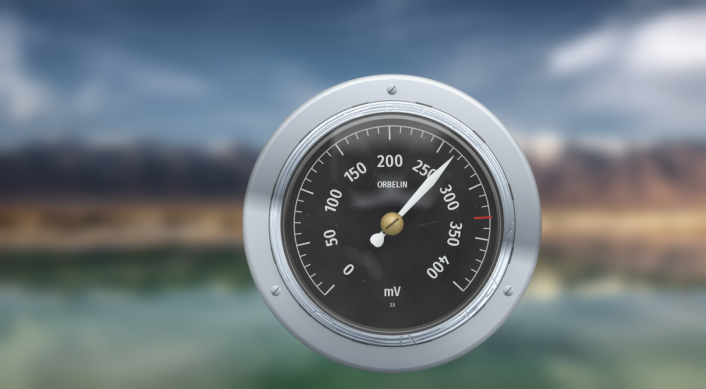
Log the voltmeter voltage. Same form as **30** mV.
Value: **265** mV
